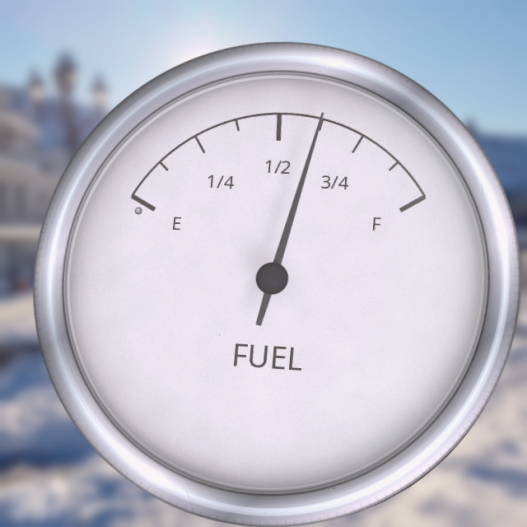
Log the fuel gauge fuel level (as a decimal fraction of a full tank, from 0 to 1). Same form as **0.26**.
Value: **0.625**
